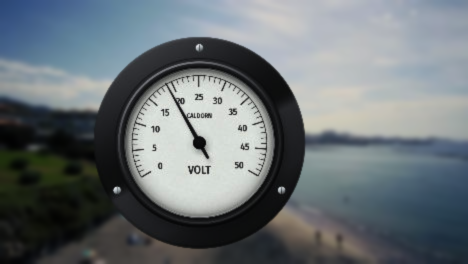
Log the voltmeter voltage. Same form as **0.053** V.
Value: **19** V
